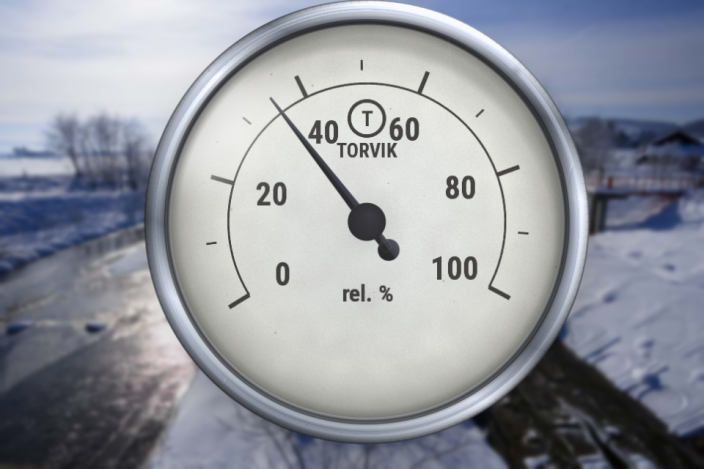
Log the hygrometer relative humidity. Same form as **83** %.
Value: **35** %
